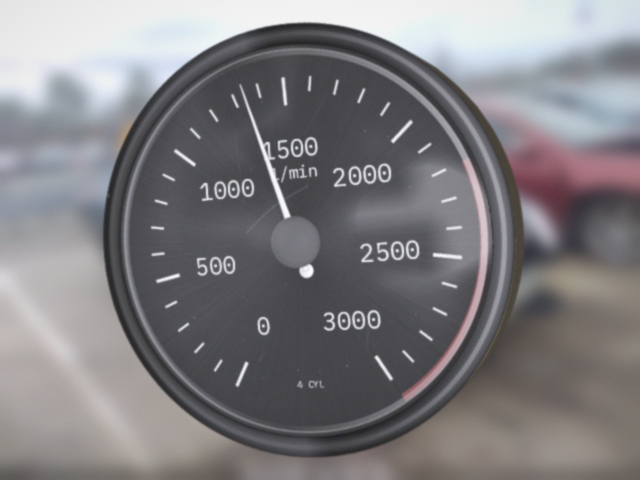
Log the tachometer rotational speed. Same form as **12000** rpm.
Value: **1350** rpm
